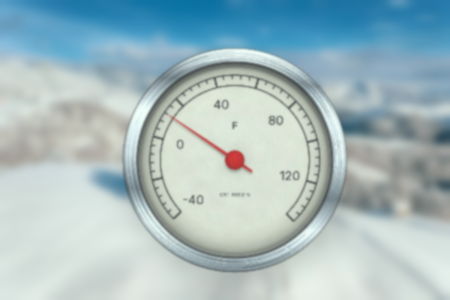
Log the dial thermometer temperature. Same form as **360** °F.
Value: **12** °F
